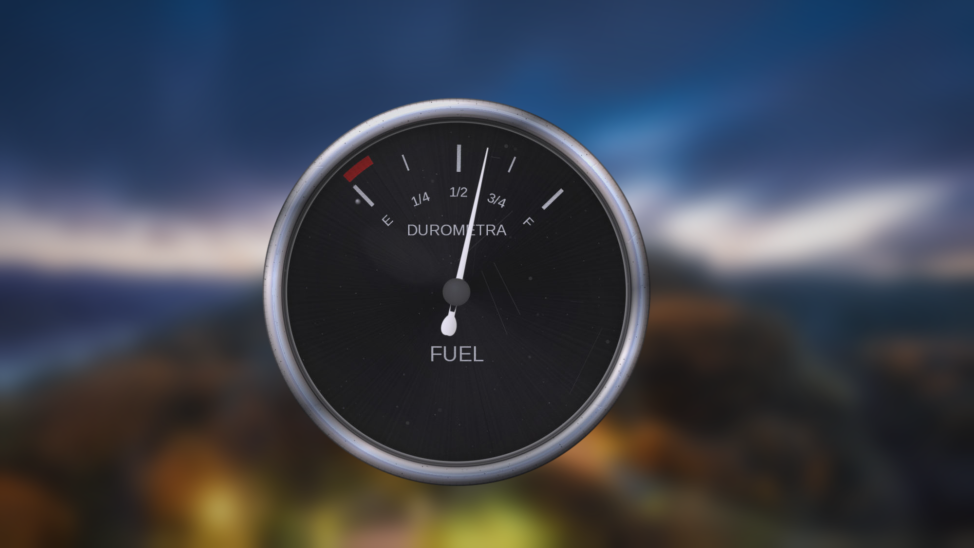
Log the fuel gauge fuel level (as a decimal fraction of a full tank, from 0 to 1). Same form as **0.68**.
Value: **0.625**
